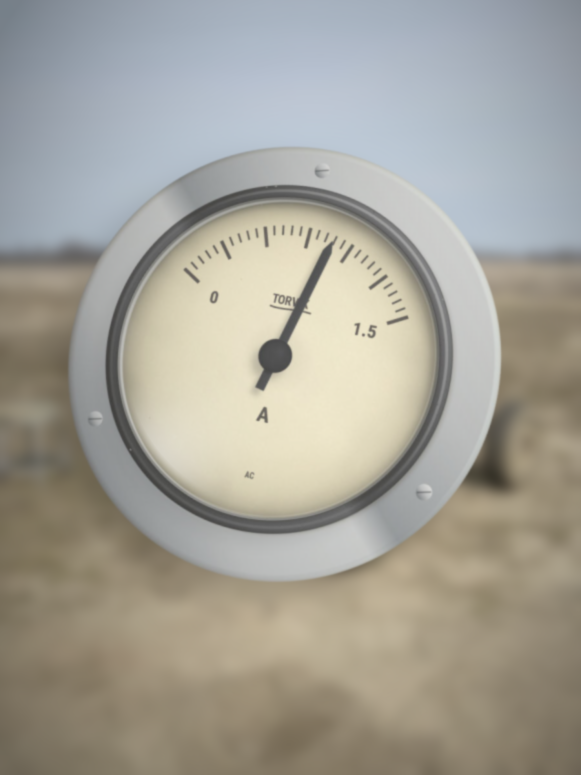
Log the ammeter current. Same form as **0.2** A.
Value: **0.9** A
